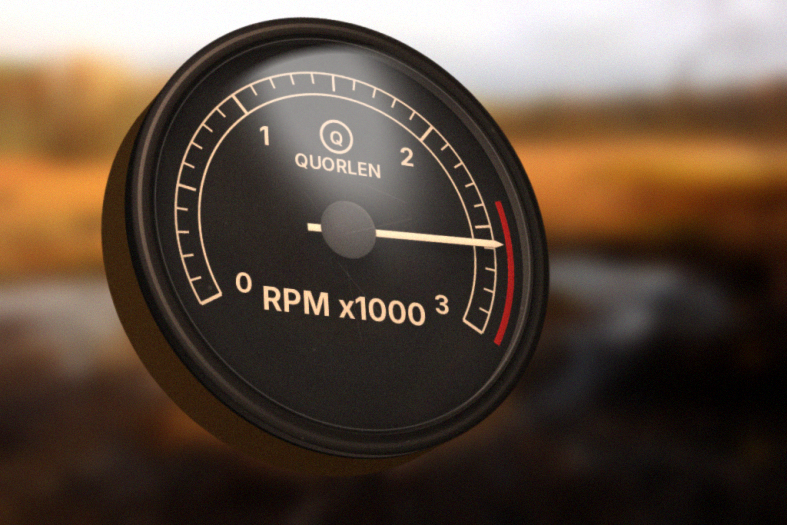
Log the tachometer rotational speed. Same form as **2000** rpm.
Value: **2600** rpm
